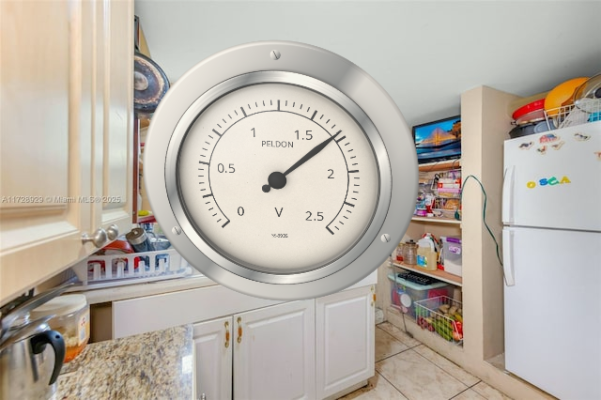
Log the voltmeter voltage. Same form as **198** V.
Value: **1.7** V
